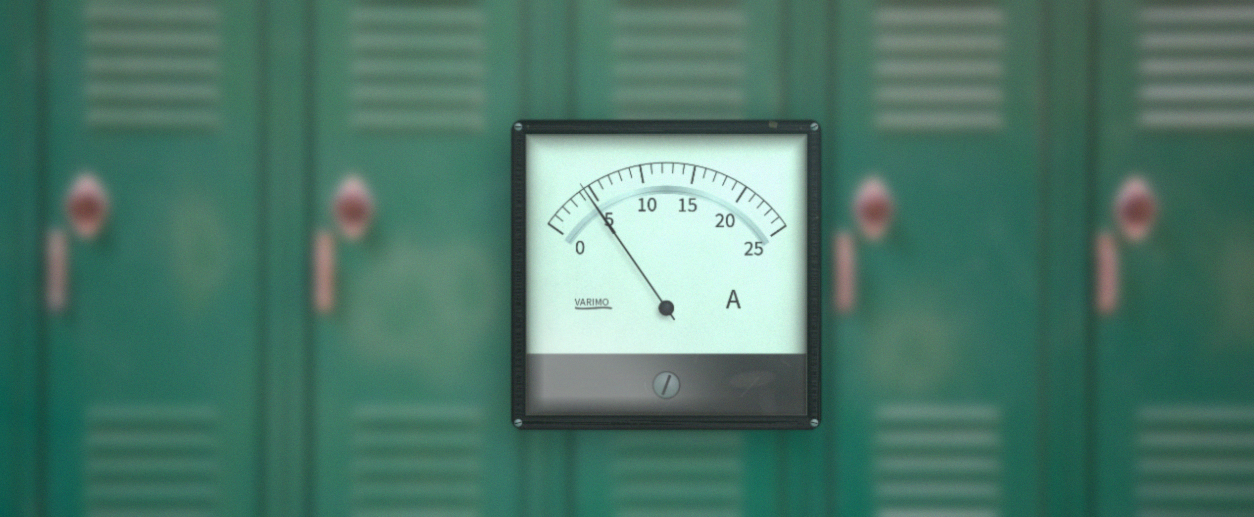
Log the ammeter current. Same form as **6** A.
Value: **4.5** A
